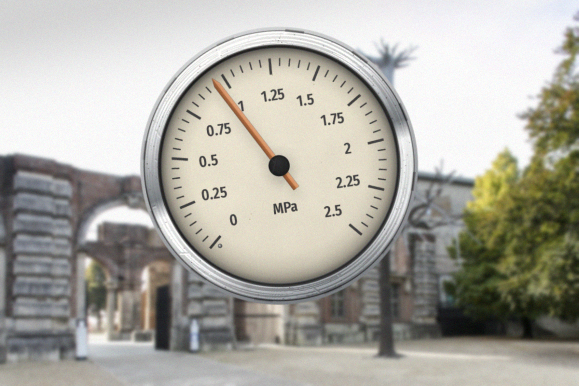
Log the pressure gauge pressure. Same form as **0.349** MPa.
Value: **0.95** MPa
